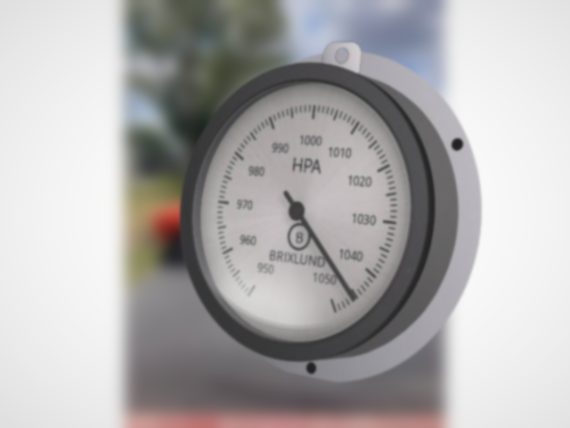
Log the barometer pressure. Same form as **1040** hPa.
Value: **1045** hPa
